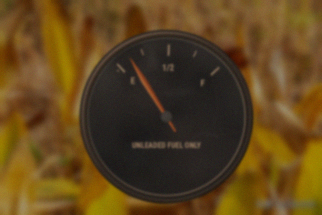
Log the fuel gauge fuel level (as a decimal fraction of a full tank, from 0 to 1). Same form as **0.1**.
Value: **0.125**
